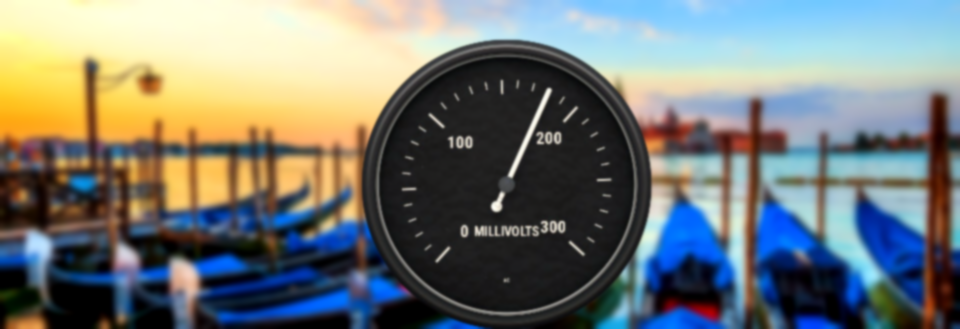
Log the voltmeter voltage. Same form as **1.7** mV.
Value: **180** mV
